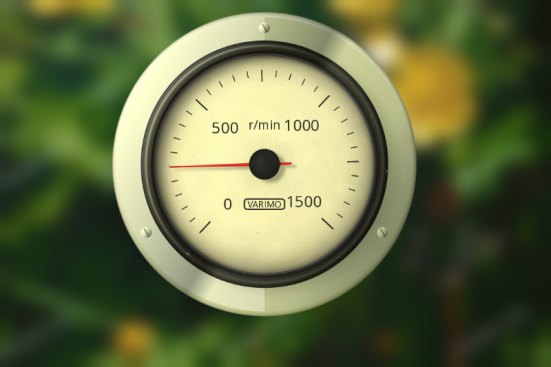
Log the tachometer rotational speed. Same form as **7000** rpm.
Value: **250** rpm
